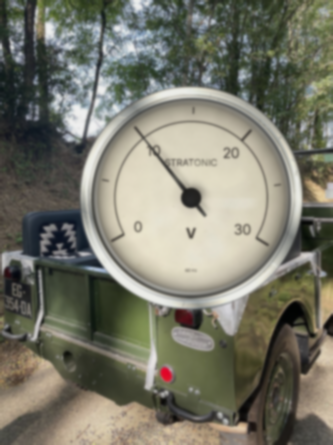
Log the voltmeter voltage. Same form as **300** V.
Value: **10** V
